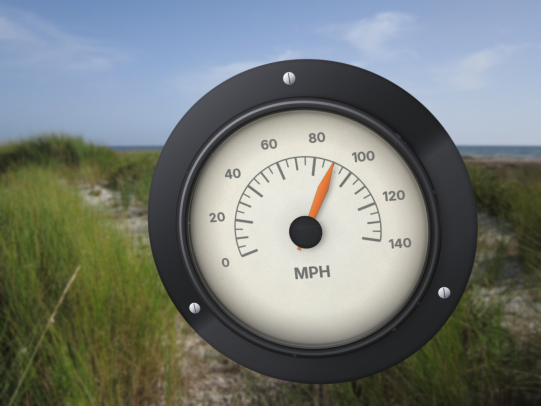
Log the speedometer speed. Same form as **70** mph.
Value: **90** mph
